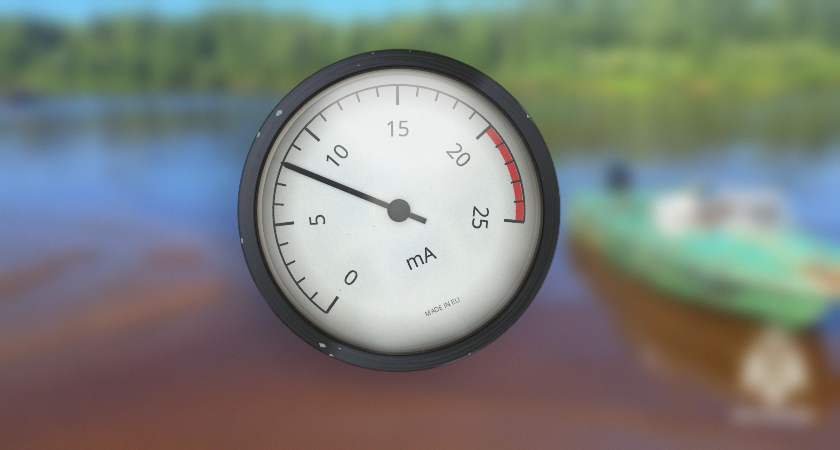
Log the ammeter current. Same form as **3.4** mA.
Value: **8** mA
